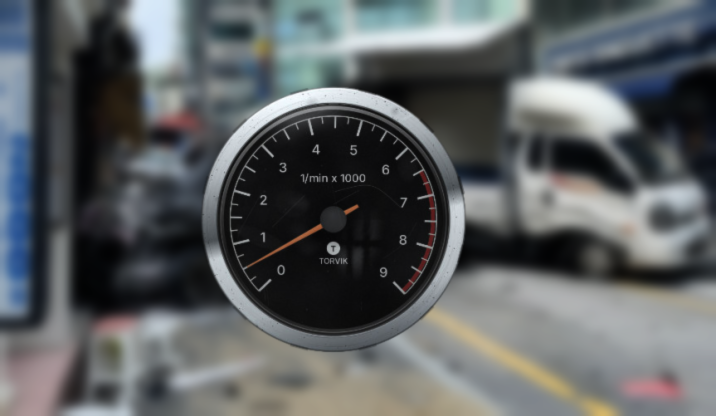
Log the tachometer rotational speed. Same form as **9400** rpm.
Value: **500** rpm
